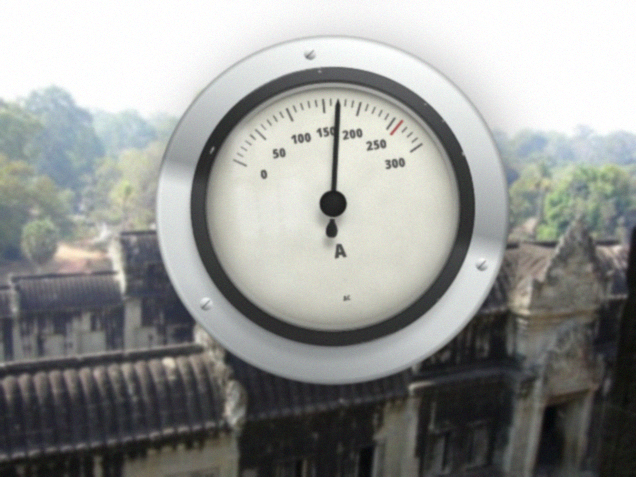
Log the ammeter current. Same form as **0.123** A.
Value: **170** A
